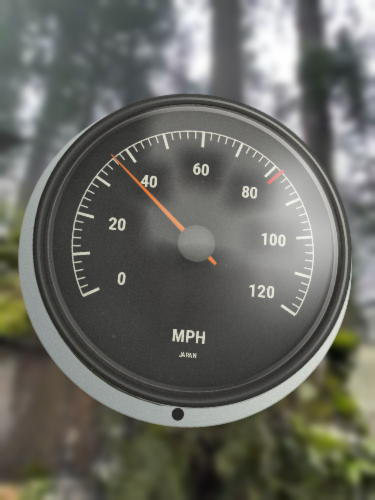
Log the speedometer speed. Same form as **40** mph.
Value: **36** mph
